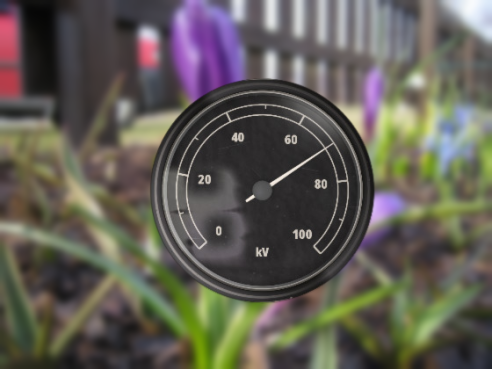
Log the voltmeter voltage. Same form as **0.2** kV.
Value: **70** kV
